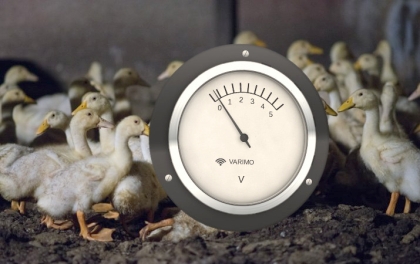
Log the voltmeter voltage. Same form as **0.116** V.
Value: **0.25** V
